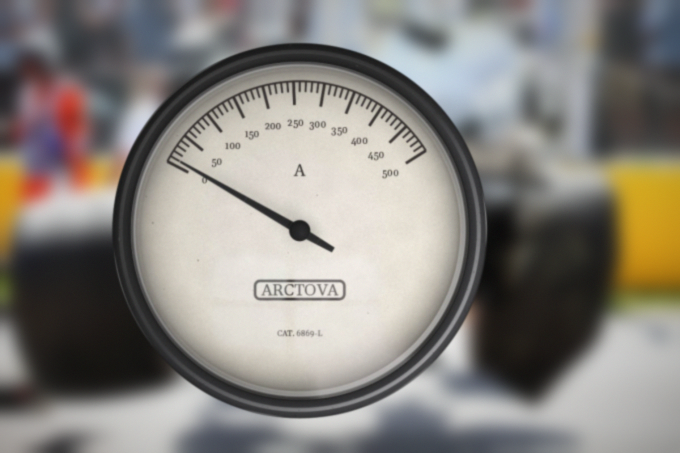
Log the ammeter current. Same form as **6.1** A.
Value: **10** A
